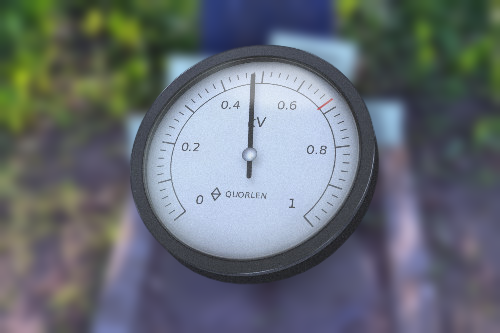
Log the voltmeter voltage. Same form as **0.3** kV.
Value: **0.48** kV
